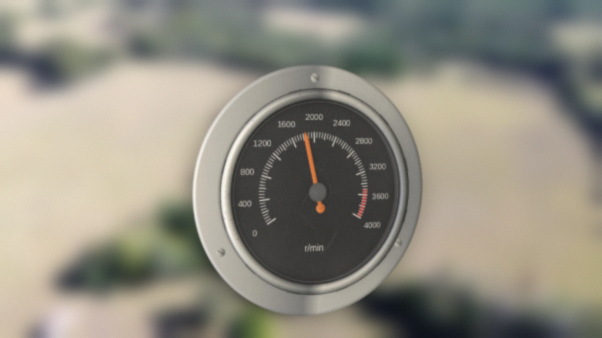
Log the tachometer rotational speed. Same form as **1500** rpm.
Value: **1800** rpm
